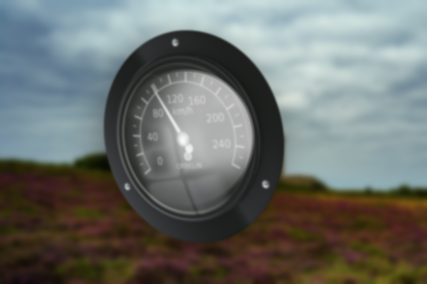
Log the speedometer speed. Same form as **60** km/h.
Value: **100** km/h
